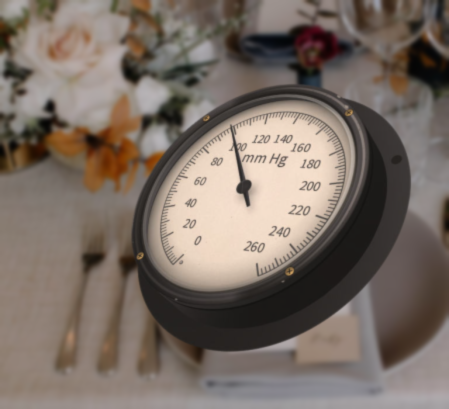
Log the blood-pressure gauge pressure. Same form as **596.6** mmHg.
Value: **100** mmHg
